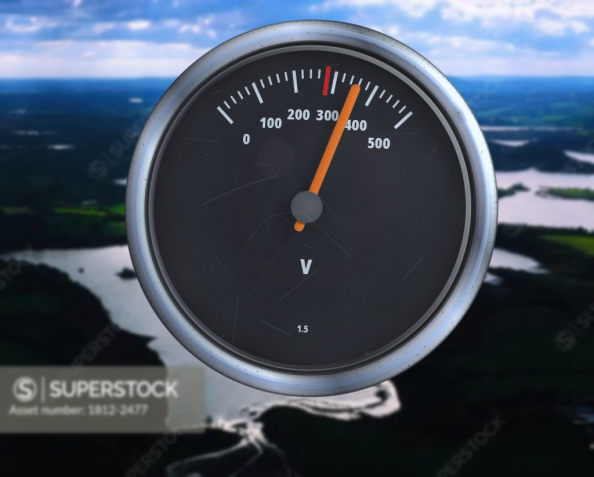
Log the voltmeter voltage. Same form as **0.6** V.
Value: **360** V
